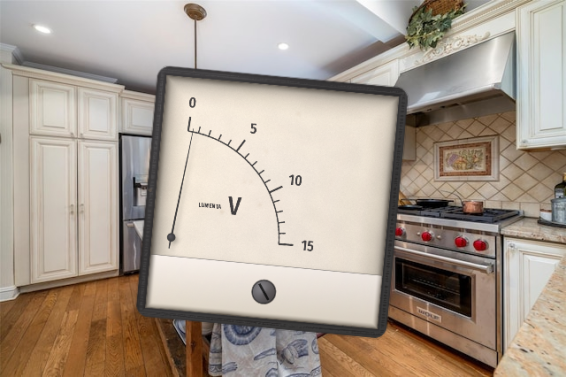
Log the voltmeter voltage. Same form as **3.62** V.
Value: **0.5** V
